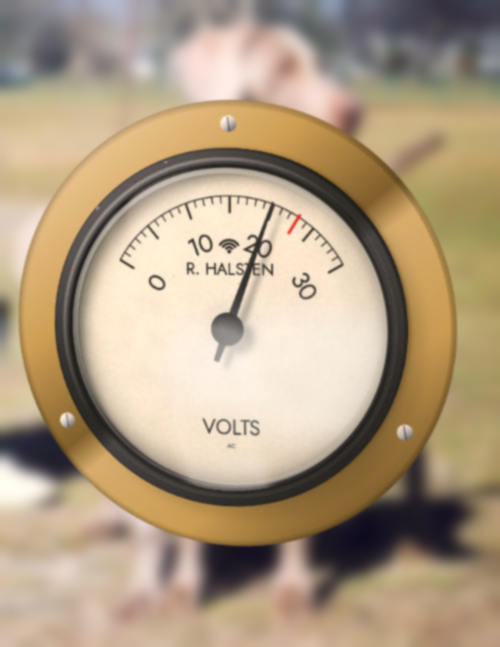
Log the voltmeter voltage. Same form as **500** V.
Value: **20** V
